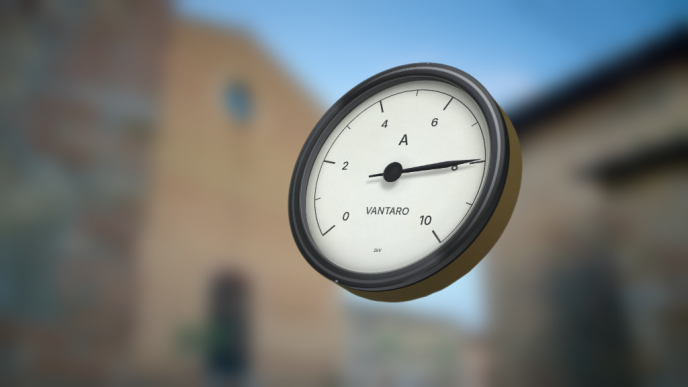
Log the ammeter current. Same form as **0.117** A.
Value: **8** A
